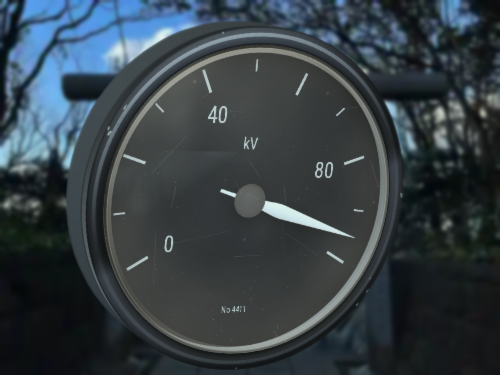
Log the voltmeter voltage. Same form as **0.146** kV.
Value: **95** kV
